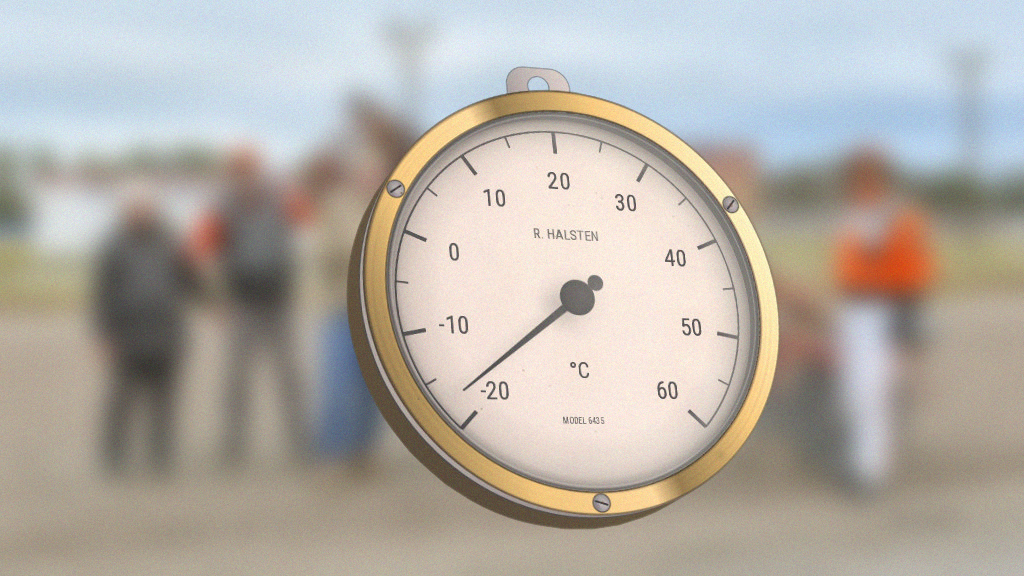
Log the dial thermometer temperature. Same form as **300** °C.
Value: **-17.5** °C
